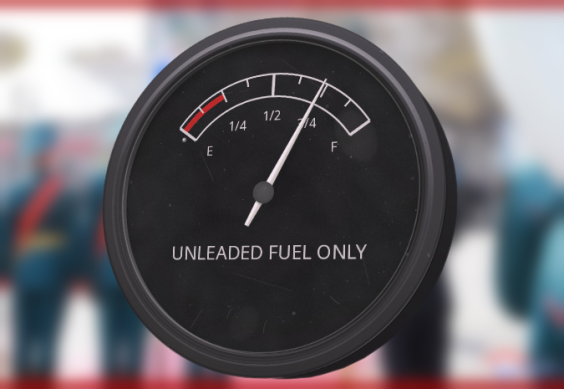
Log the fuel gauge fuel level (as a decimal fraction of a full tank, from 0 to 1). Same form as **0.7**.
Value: **0.75**
